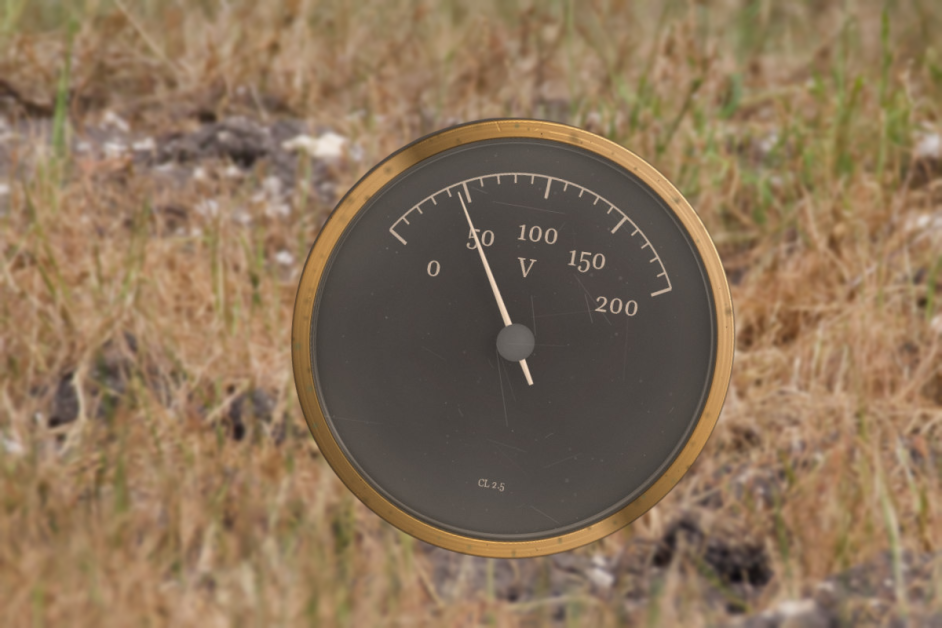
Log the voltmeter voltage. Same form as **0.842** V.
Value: **45** V
